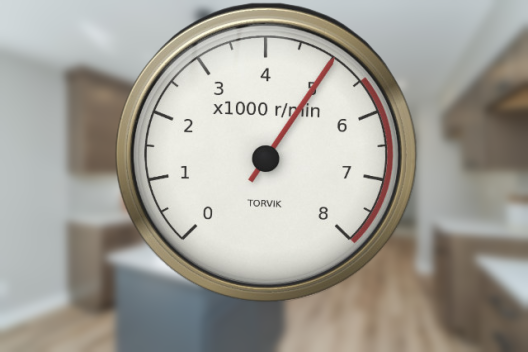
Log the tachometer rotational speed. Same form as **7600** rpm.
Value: **5000** rpm
